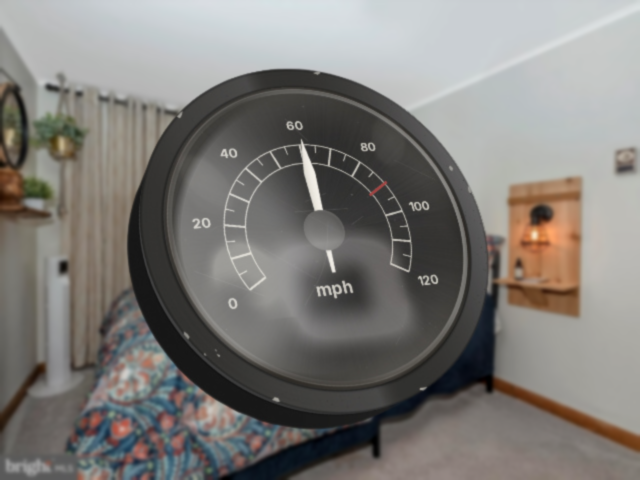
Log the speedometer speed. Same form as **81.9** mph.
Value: **60** mph
